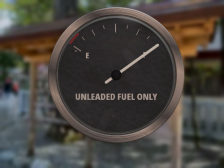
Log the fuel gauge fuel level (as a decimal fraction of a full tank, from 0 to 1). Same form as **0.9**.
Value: **1**
